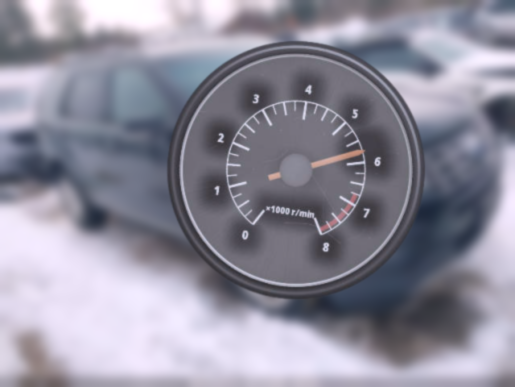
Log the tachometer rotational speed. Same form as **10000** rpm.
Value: **5750** rpm
